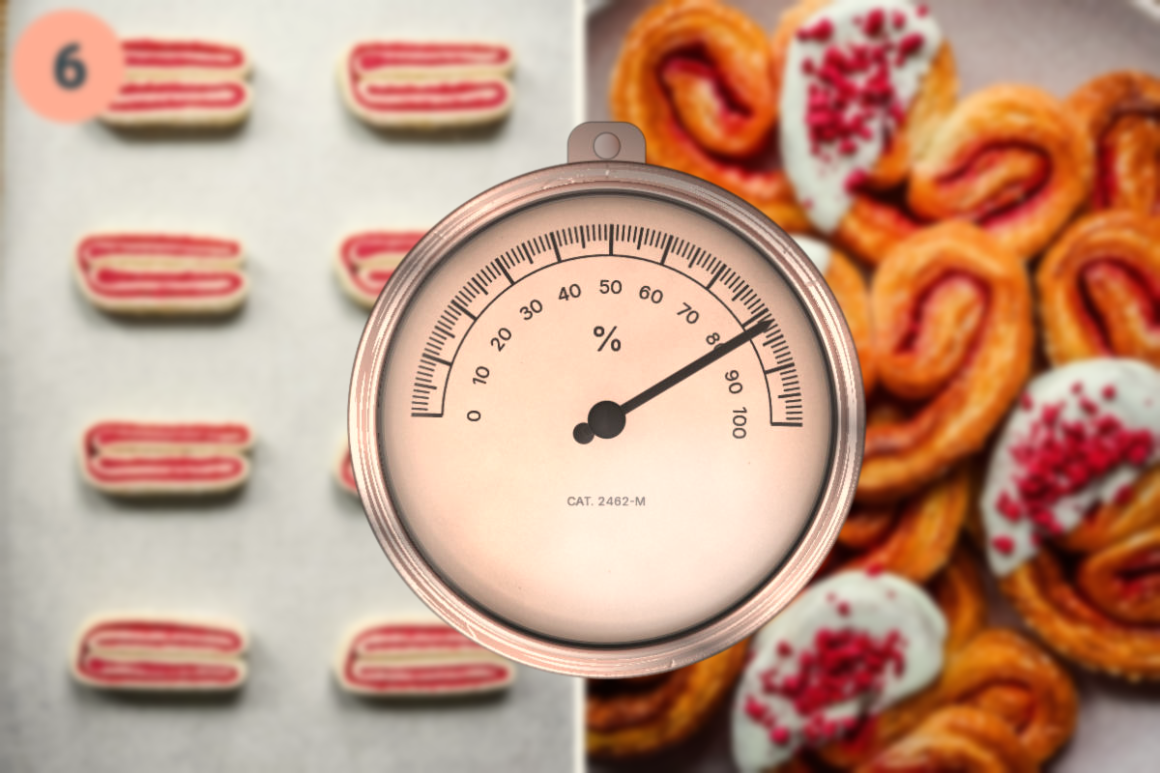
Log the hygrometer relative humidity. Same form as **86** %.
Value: **82** %
